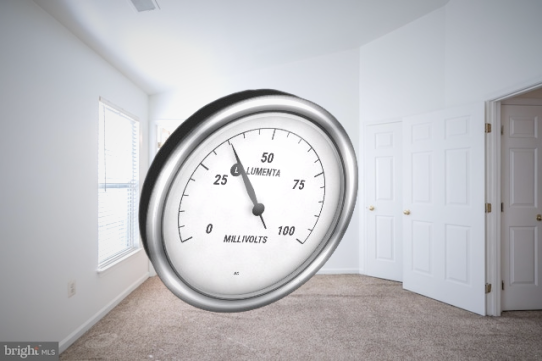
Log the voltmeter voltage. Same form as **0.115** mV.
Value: **35** mV
